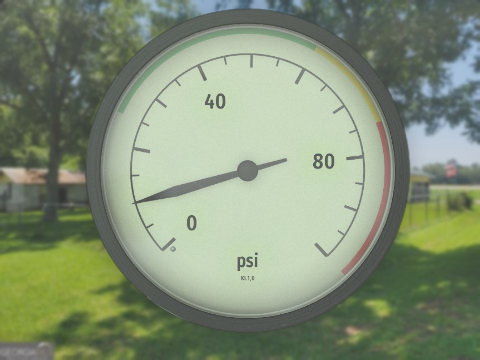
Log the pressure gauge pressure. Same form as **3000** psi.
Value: **10** psi
